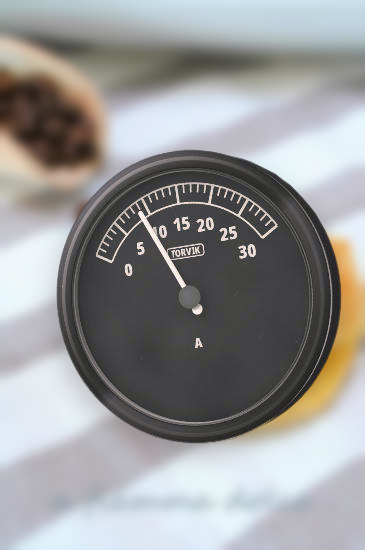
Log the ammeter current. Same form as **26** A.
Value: **9** A
